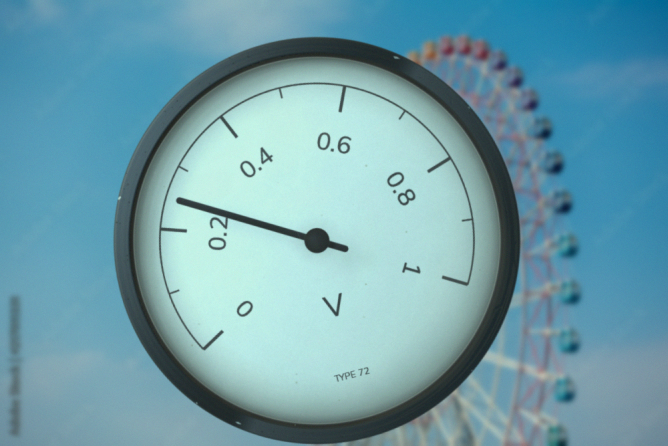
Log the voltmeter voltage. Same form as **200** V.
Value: **0.25** V
